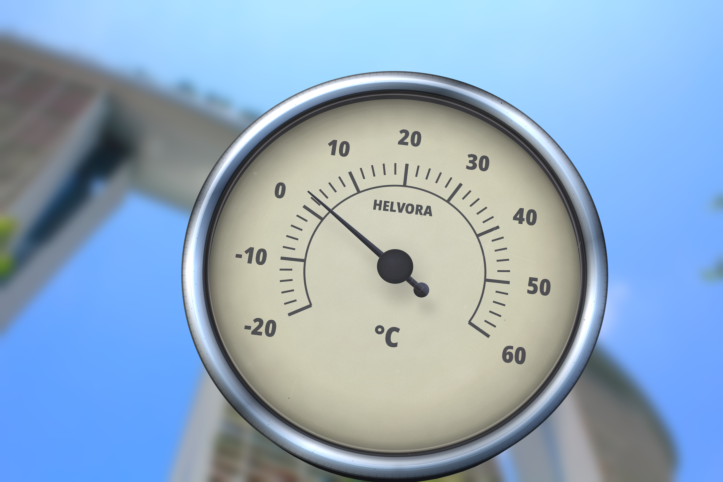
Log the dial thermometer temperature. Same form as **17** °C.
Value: **2** °C
